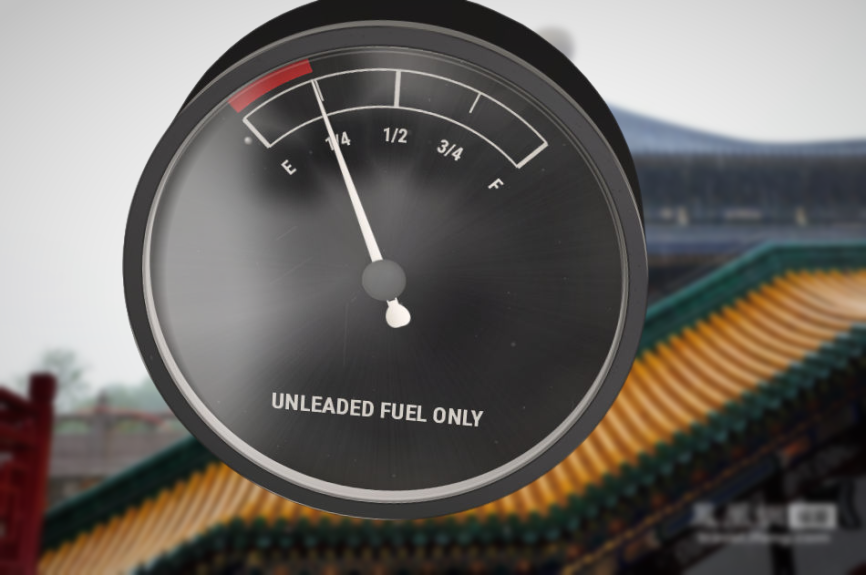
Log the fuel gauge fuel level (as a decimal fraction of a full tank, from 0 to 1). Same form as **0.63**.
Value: **0.25**
